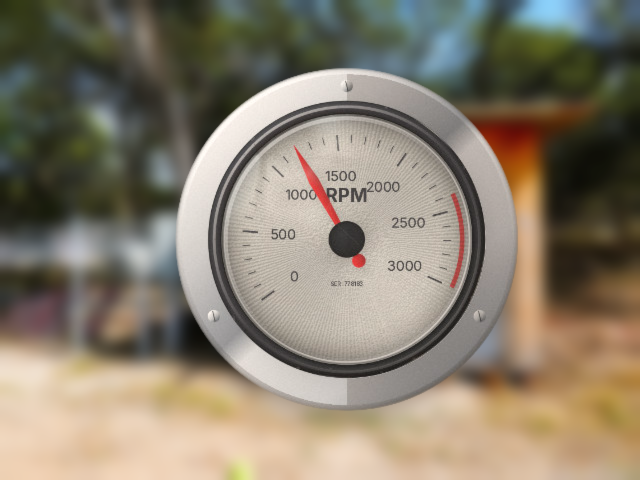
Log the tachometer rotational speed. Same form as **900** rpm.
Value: **1200** rpm
